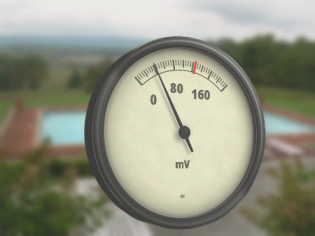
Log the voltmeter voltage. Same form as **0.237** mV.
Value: **40** mV
